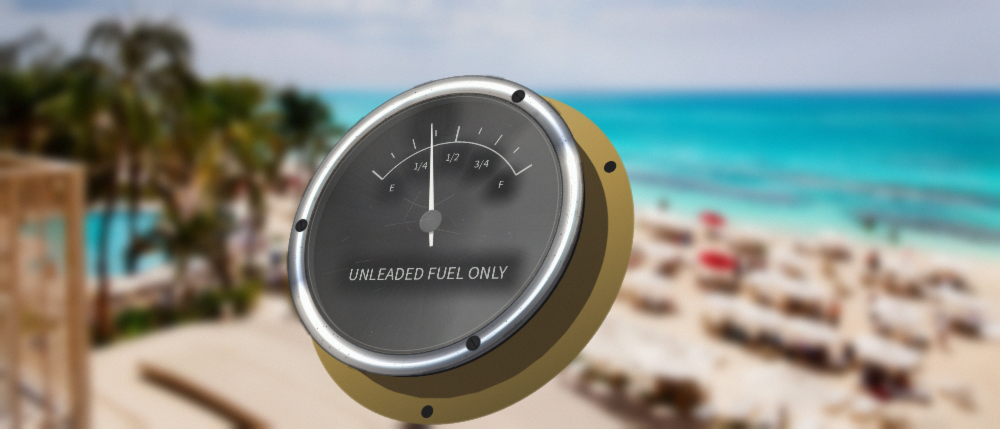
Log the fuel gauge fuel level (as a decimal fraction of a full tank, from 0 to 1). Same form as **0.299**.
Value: **0.375**
